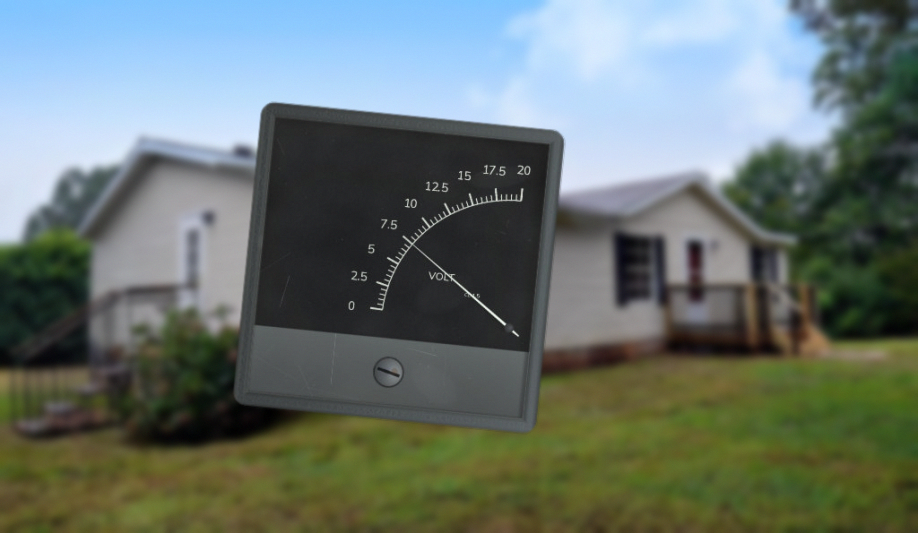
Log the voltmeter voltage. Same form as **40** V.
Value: **7.5** V
